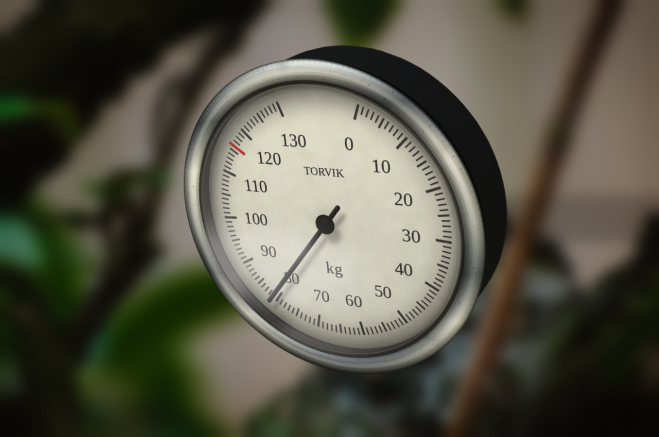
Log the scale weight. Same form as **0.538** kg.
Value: **81** kg
